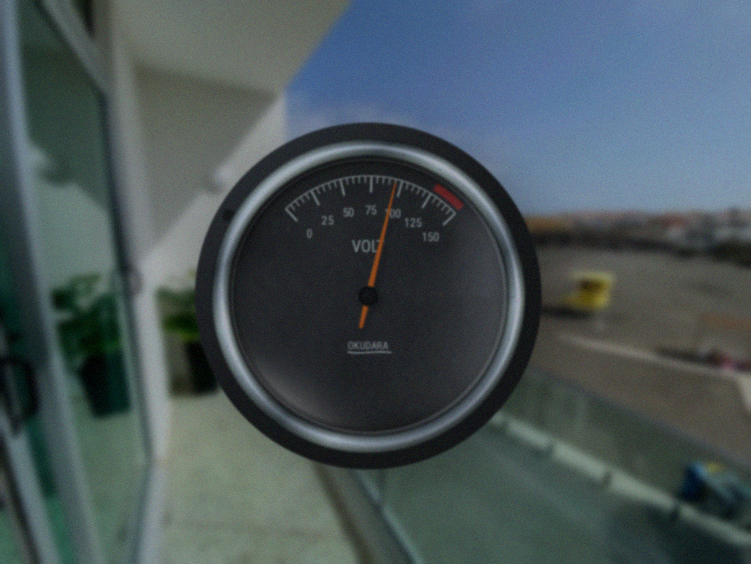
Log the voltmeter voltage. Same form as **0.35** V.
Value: **95** V
